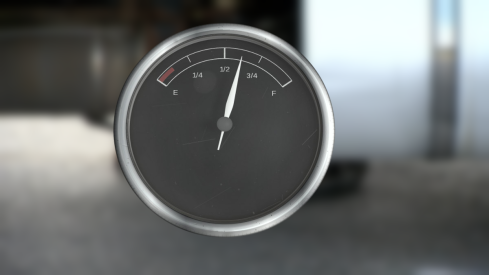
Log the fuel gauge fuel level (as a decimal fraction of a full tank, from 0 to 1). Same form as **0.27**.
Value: **0.625**
